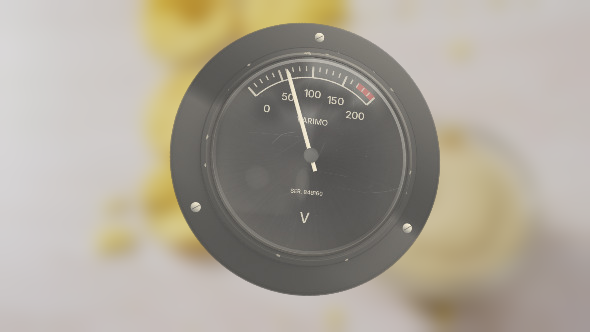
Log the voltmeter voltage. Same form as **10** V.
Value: **60** V
